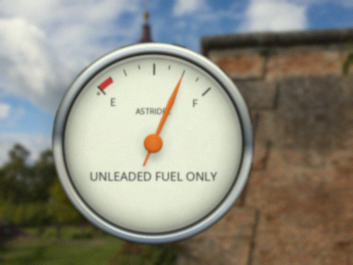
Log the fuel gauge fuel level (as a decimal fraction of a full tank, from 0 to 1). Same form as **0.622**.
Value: **0.75**
